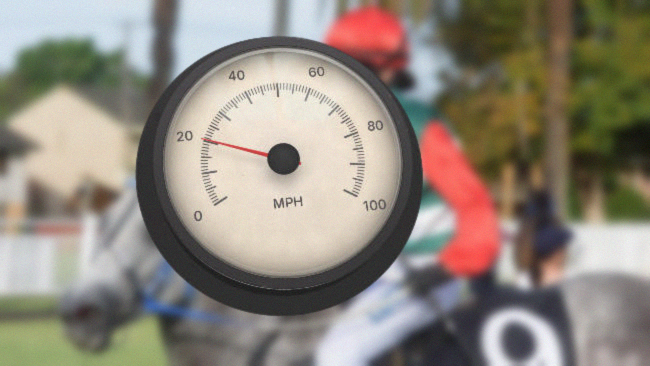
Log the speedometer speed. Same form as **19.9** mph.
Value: **20** mph
